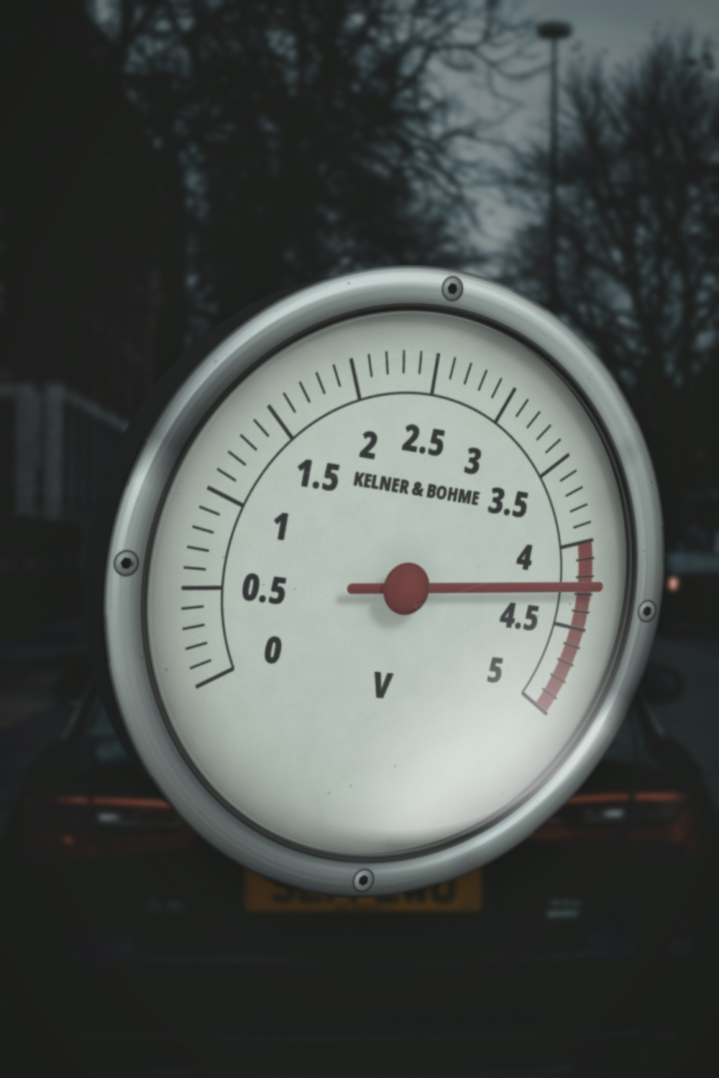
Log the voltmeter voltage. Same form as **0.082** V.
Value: **4.25** V
